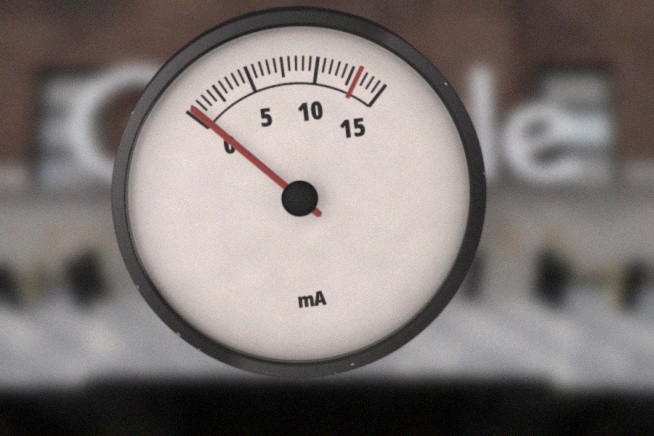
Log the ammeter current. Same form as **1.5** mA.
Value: **0.5** mA
